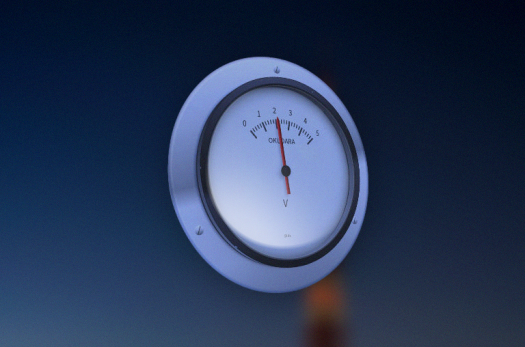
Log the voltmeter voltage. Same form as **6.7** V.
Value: **2** V
